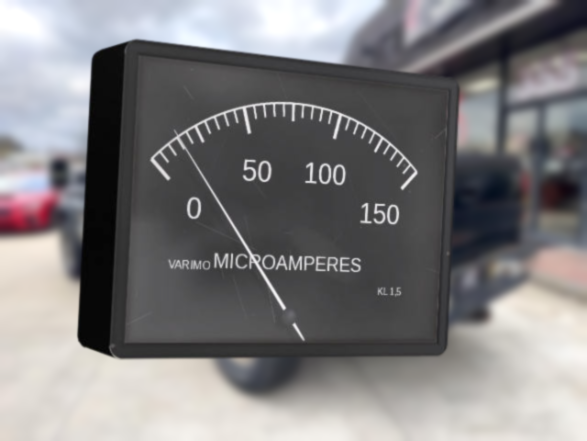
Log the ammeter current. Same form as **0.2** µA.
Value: **15** µA
